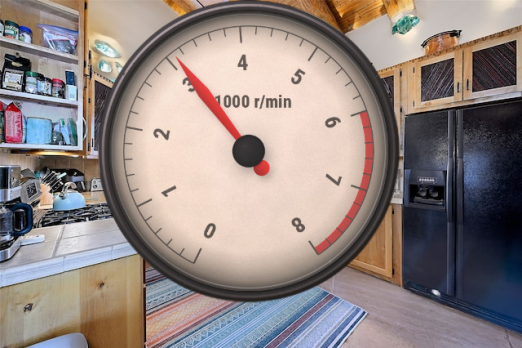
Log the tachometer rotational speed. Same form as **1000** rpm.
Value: **3100** rpm
